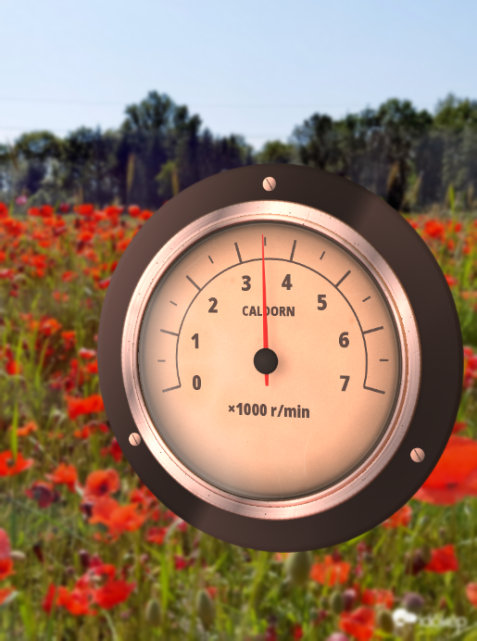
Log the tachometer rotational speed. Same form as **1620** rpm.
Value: **3500** rpm
